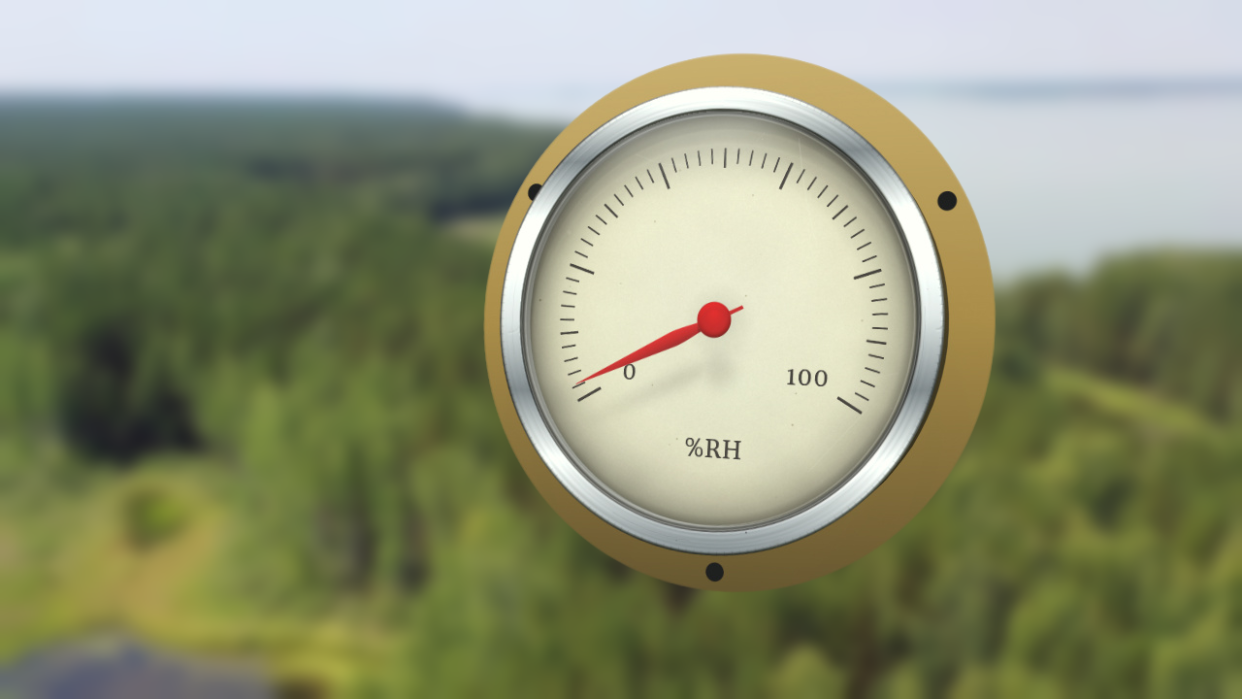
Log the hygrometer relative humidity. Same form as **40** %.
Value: **2** %
